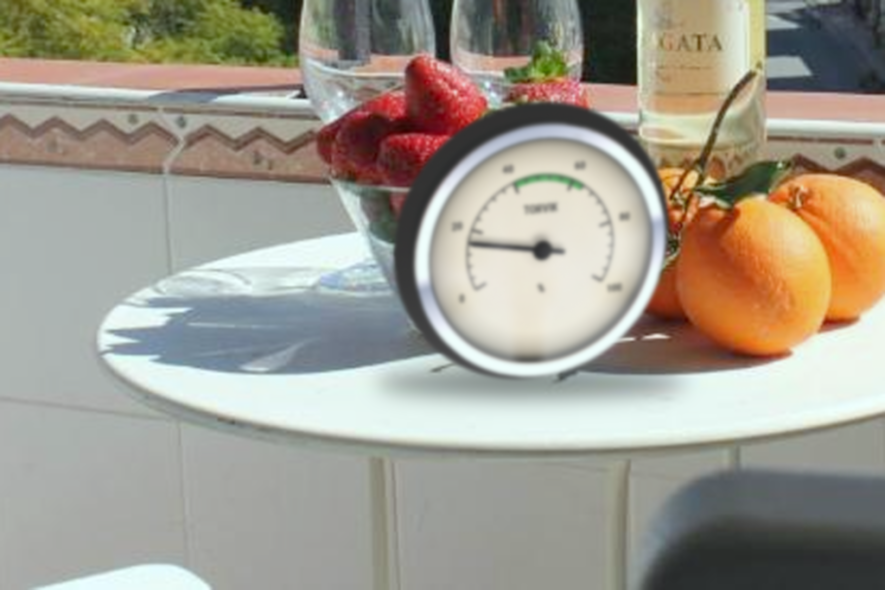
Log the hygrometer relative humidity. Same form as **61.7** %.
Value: **16** %
